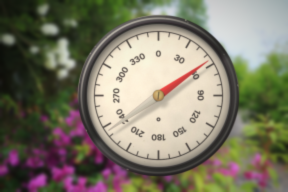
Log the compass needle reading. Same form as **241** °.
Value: **55** °
